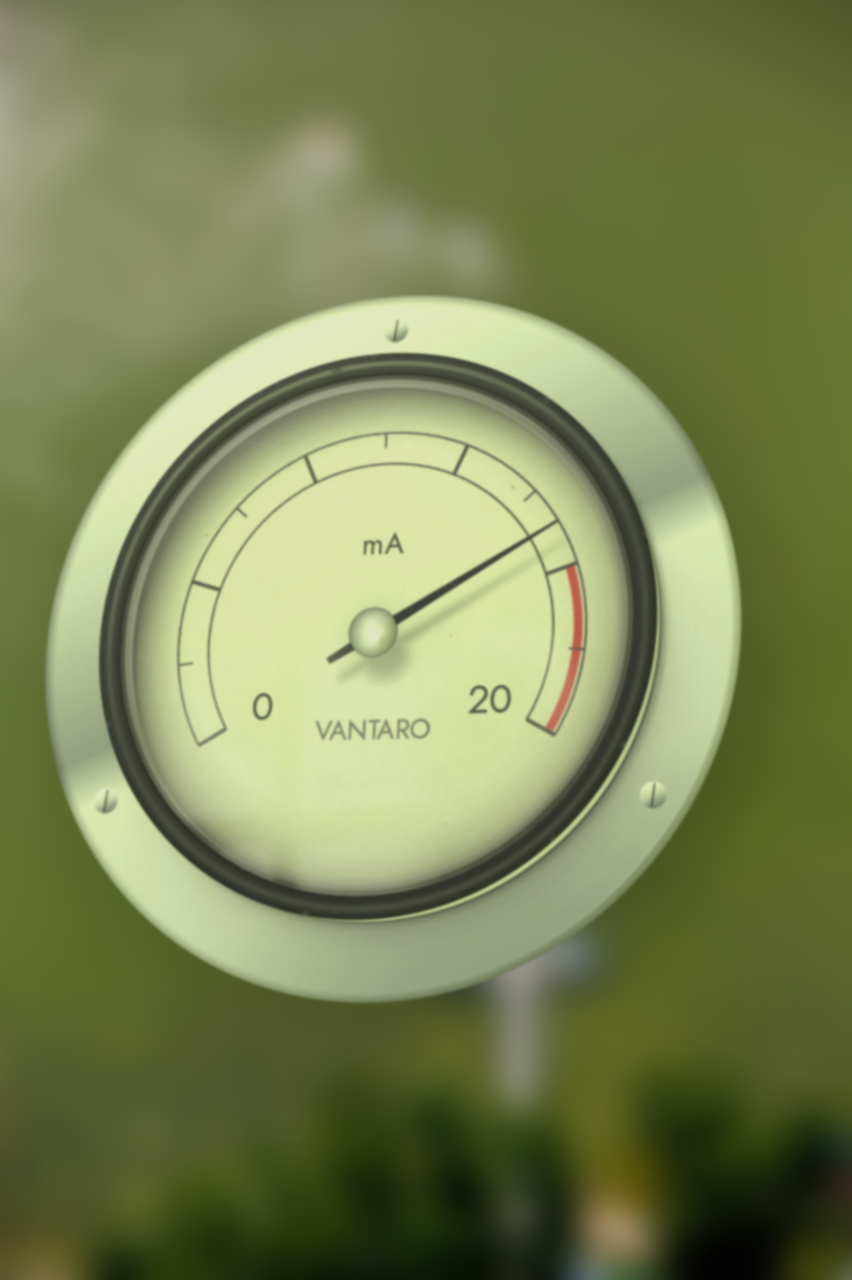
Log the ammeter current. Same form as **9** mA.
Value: **15** mA
